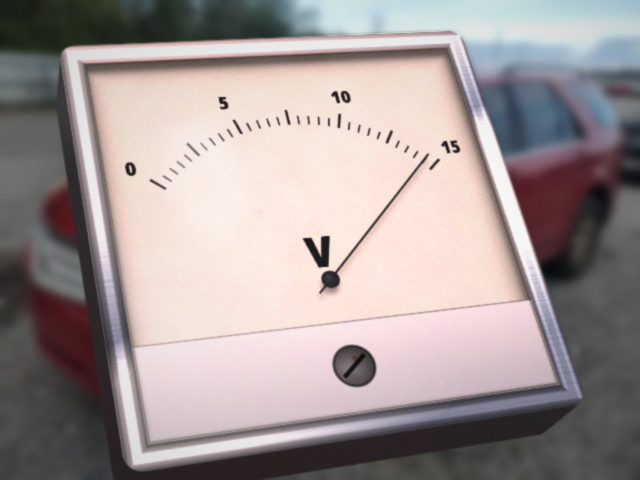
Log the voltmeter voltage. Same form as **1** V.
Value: **14.5** V
